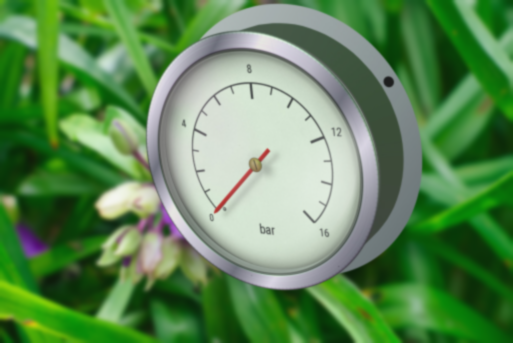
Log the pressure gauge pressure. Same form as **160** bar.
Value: **0** bar
